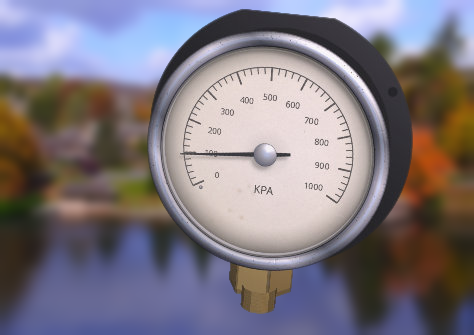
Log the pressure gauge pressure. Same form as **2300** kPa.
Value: **100** kPa
